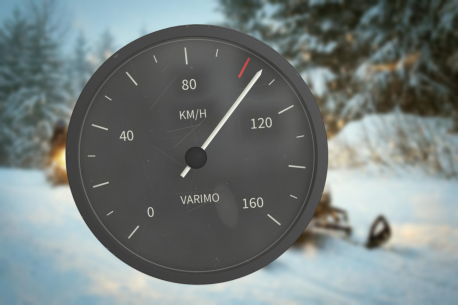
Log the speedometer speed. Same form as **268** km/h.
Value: **105** km/h
